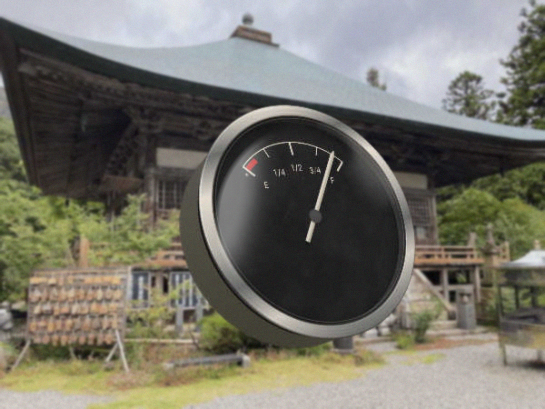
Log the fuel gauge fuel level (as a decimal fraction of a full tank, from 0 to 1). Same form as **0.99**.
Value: **0.875**
